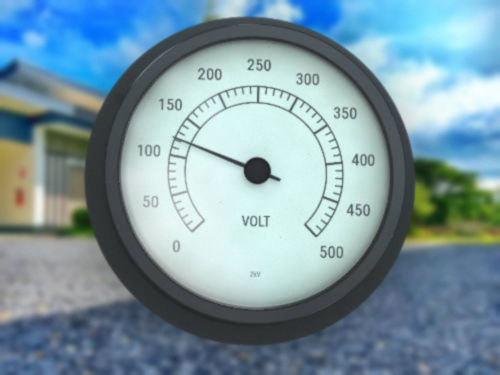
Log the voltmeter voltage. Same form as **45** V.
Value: **120** V
